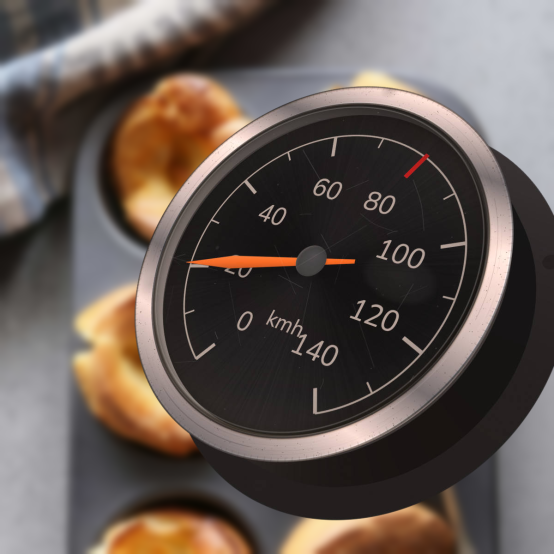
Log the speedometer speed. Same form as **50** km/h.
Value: **20** km/h
